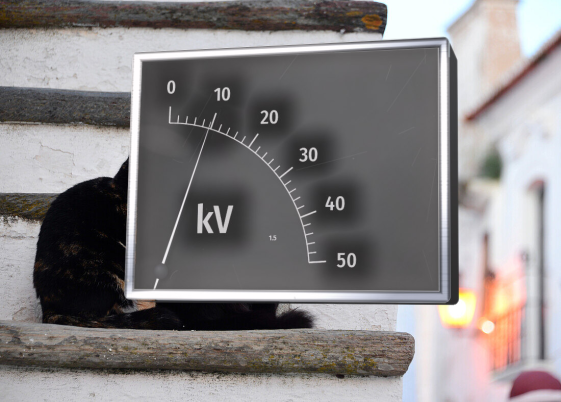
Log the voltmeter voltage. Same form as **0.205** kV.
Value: **10** kV
